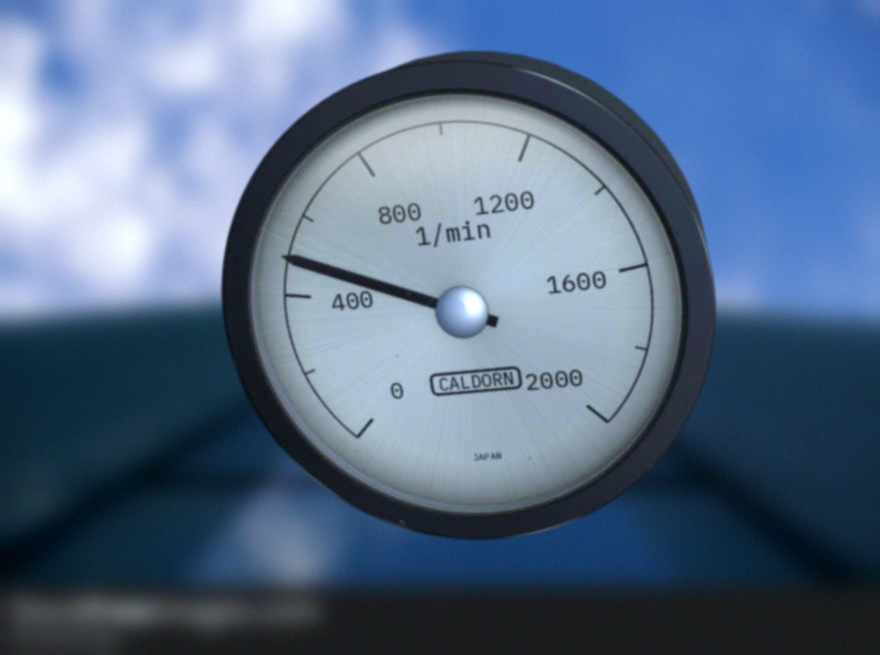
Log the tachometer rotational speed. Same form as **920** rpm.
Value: **500** rpm
